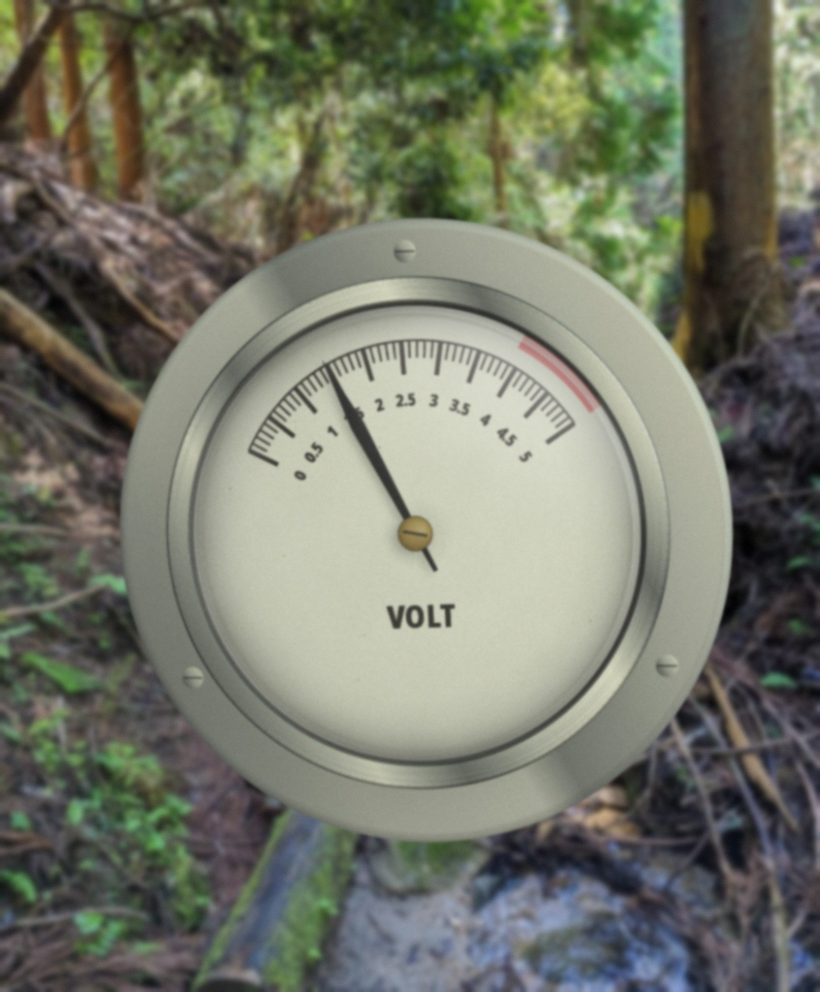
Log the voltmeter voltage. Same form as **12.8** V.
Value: **1.5** V
